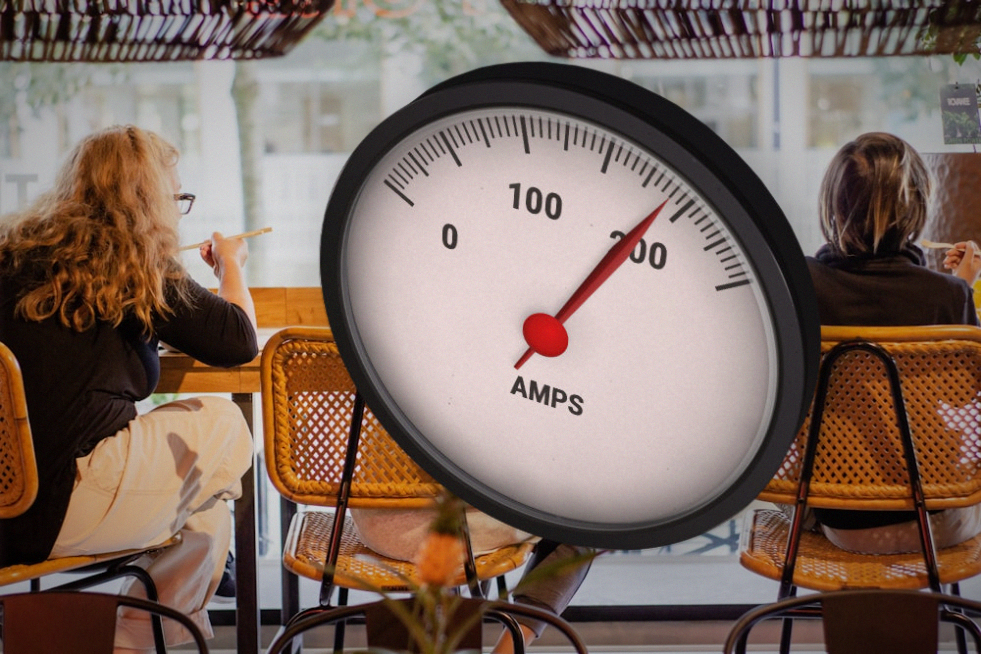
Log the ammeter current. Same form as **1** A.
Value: **190** A
